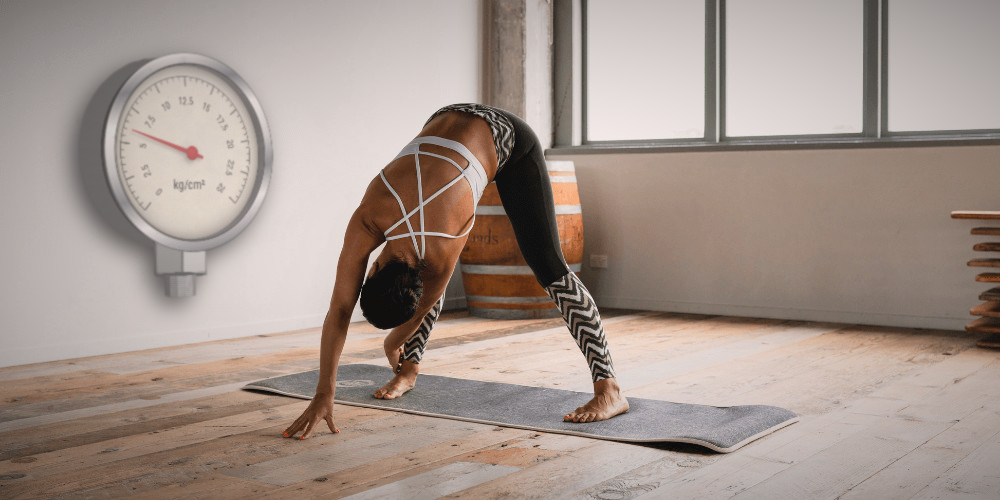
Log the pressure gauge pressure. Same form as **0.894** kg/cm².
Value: **6** kg/cm²
